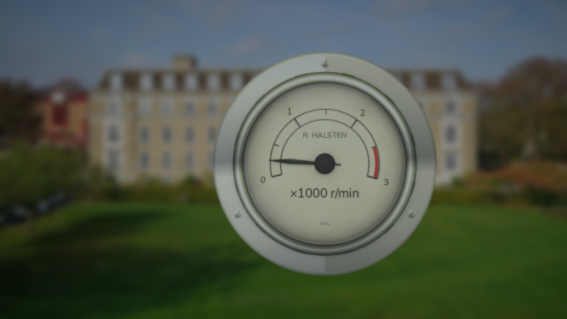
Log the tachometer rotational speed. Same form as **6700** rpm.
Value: **250** rpm
